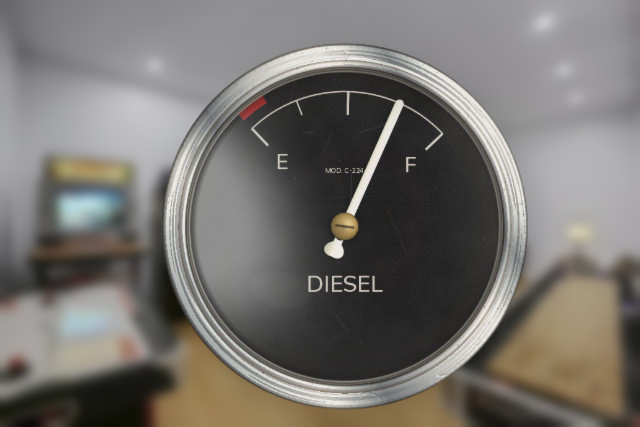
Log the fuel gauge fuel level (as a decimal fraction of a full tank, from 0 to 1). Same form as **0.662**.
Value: **0.75**
